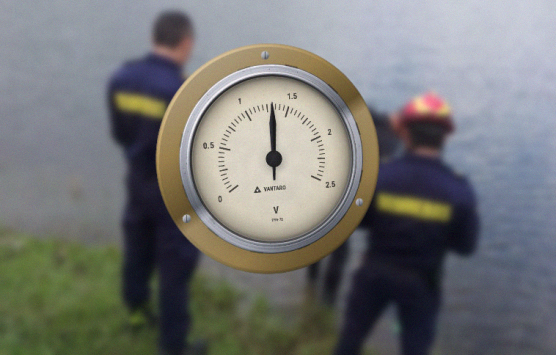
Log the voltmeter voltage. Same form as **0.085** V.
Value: **1.3** V
